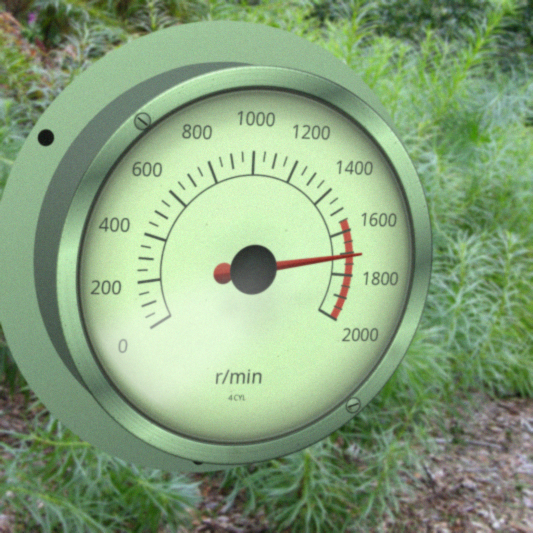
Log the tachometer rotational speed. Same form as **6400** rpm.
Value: **1700** rpm
